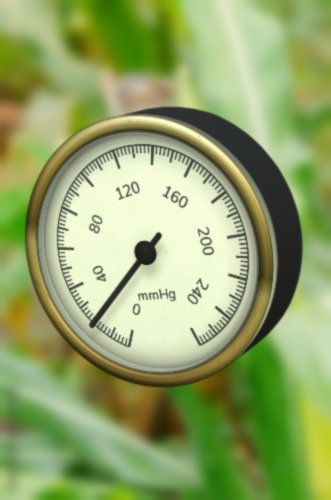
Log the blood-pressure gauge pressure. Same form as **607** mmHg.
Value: **20** mmHg
